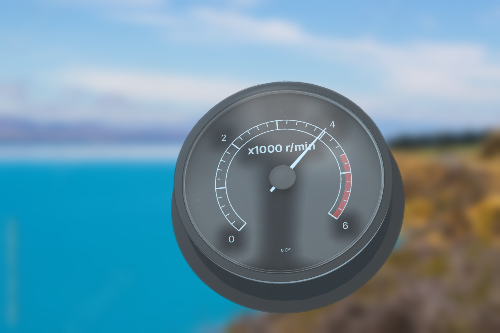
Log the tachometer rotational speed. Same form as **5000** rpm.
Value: **4000** rpm
